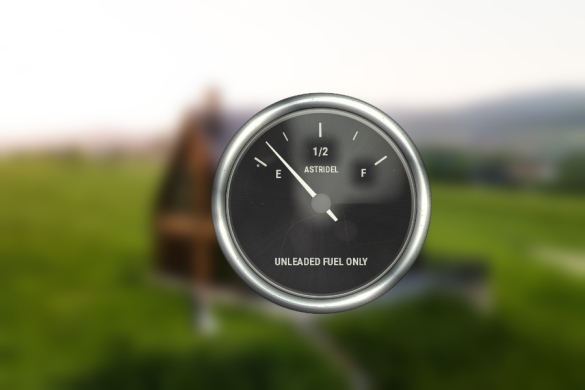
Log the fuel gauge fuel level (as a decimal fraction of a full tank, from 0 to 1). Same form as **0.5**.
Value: **0.125**
